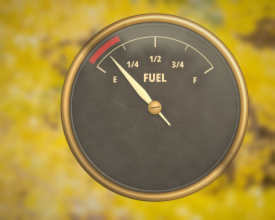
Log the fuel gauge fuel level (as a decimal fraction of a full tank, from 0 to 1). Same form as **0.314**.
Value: **0.125**
